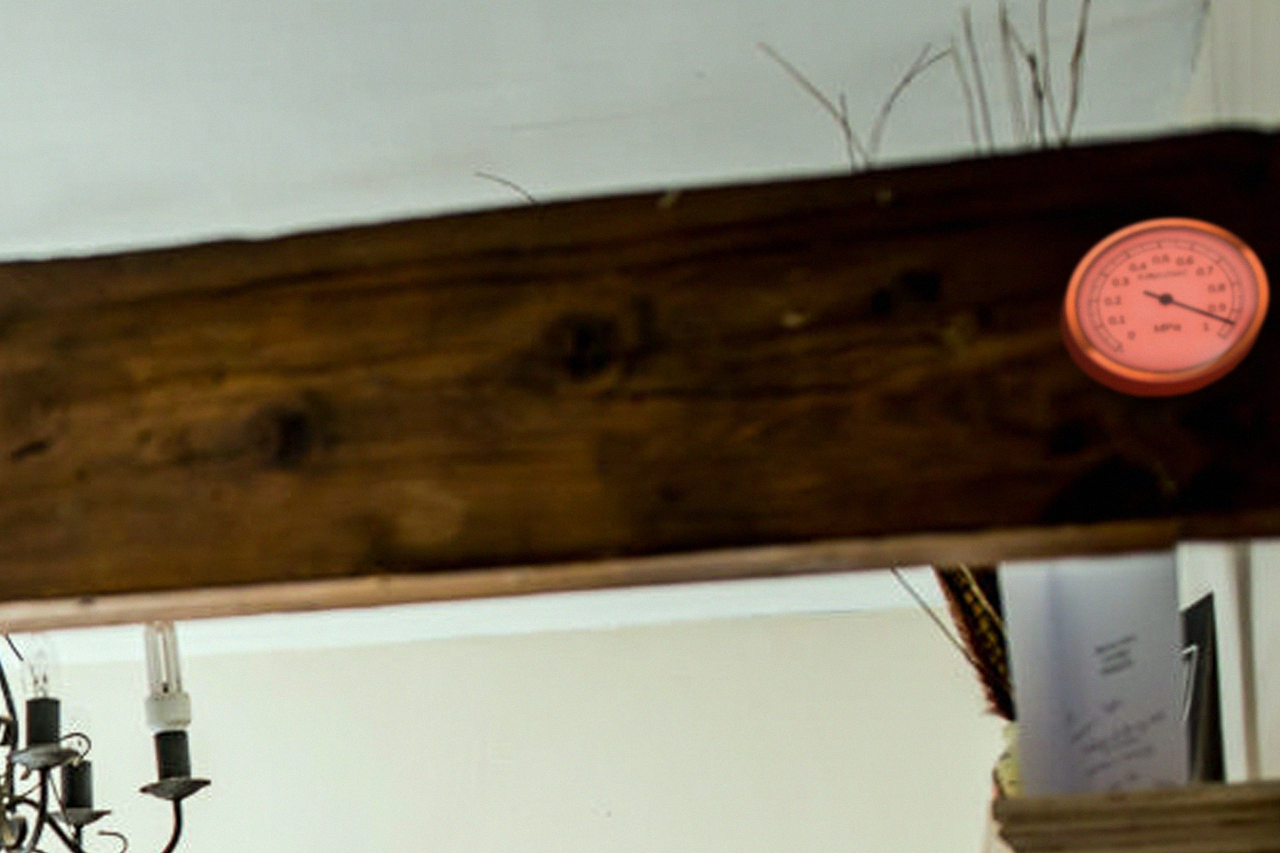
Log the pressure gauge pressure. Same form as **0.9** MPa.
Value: **0.95** MPa
